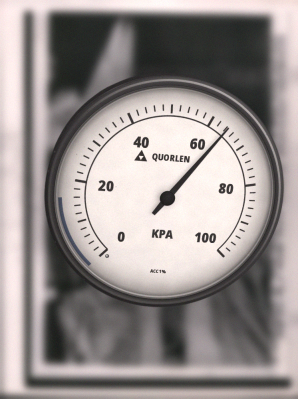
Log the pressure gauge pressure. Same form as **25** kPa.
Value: **64** kPa
